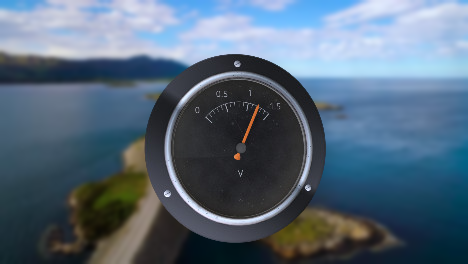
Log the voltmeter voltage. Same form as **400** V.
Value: **1.2** V
